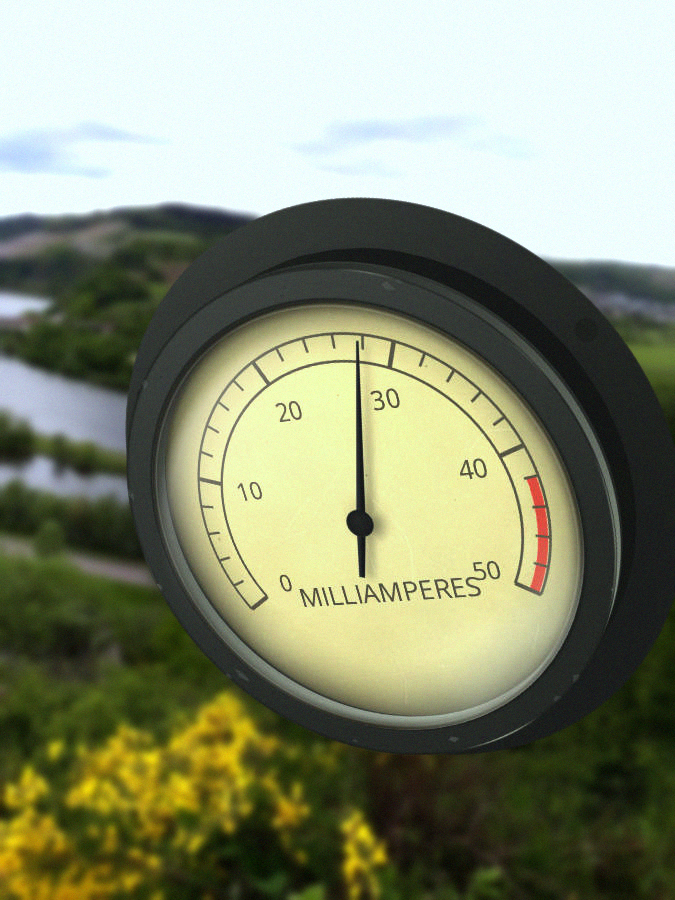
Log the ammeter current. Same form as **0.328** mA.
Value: **28** mA
